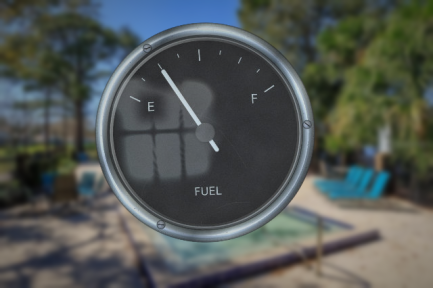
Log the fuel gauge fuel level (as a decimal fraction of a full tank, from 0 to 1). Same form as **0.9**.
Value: **0.25**
